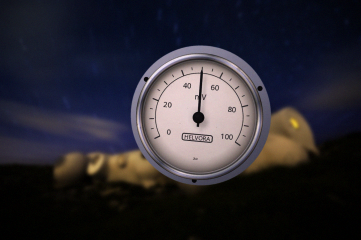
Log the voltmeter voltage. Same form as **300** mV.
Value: **50** mV
